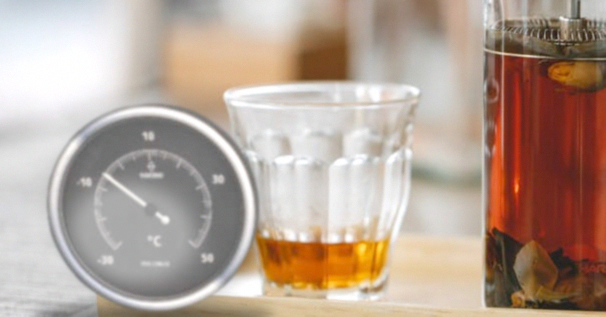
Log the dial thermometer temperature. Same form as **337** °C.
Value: **-5** °C
